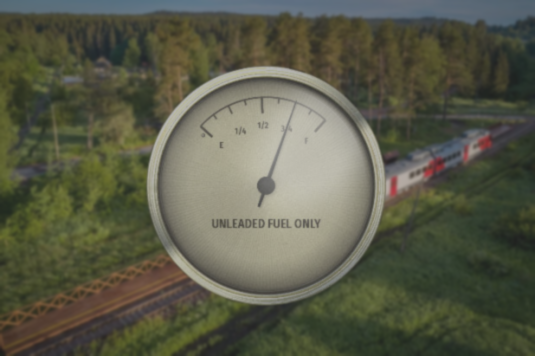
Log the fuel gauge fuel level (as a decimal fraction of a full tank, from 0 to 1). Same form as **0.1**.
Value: **0.75**
